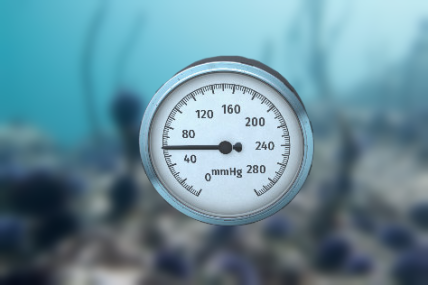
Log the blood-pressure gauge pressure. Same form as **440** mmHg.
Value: **60** mmHg
